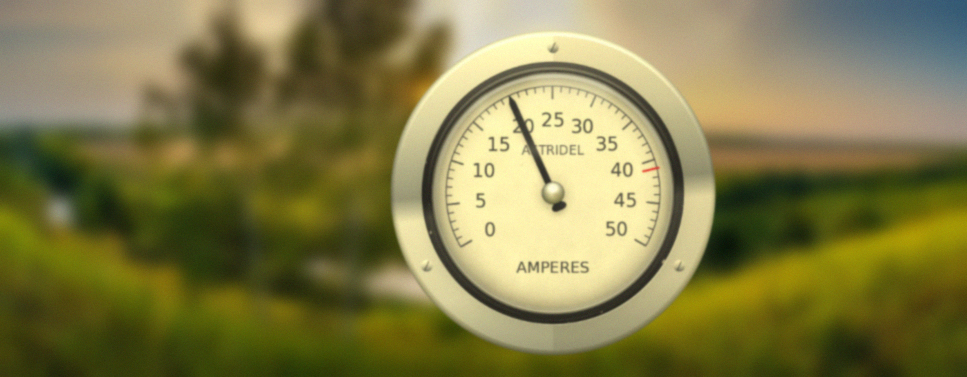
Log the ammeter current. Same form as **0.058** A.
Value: **20** A
